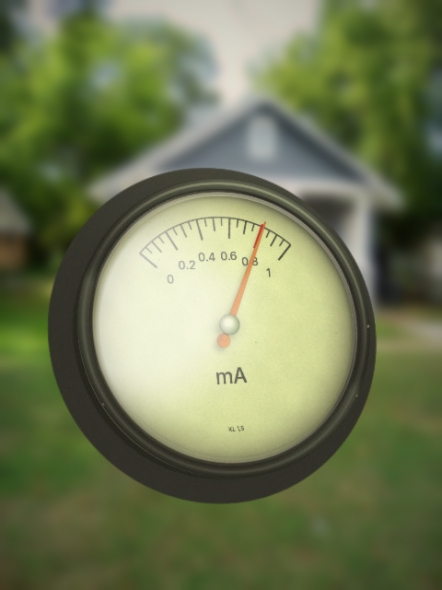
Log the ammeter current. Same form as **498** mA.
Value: **0.8** mA
